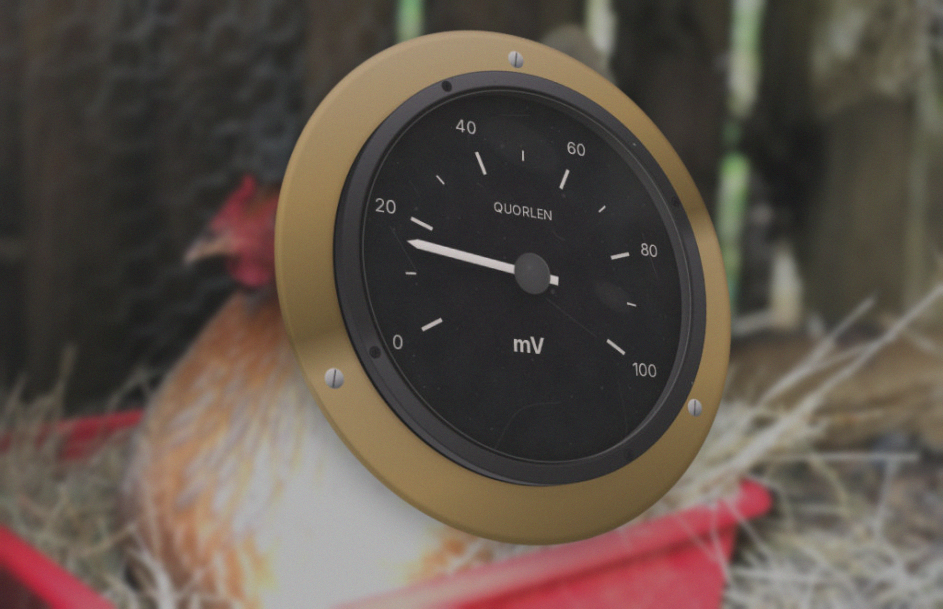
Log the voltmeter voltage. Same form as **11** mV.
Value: **15** mV
